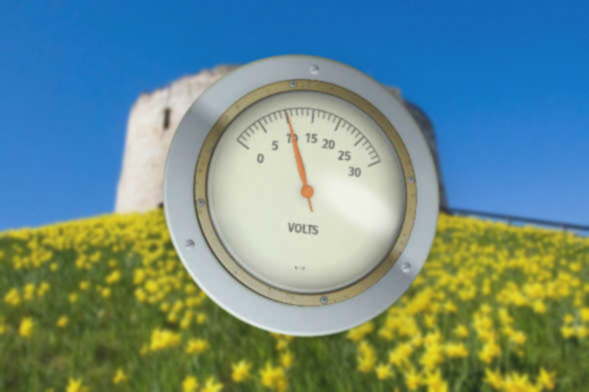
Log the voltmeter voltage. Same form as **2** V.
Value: **10** V
